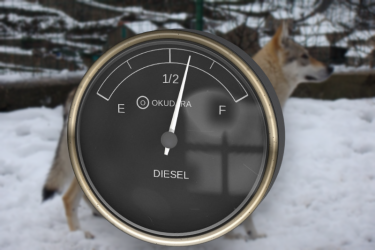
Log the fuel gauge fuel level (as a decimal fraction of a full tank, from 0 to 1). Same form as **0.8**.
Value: **0.625**
